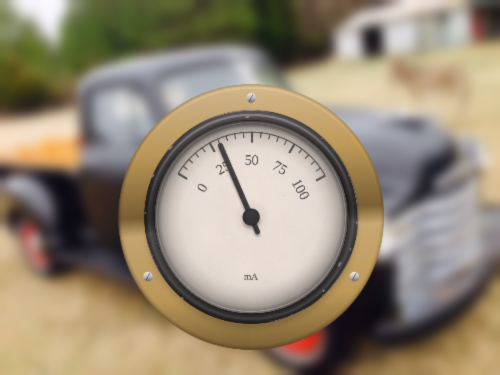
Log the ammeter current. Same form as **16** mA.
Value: **30** mA
